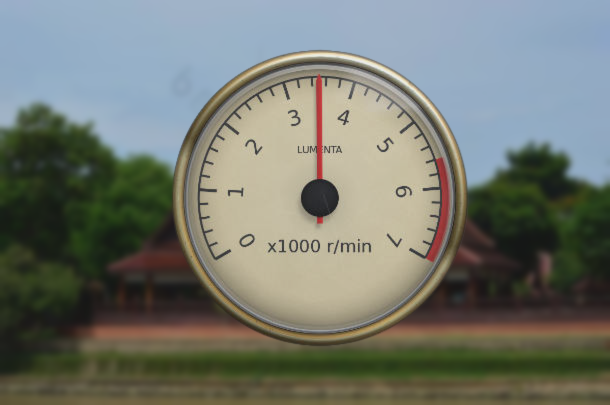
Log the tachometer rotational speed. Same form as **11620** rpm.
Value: **3500** rpm
